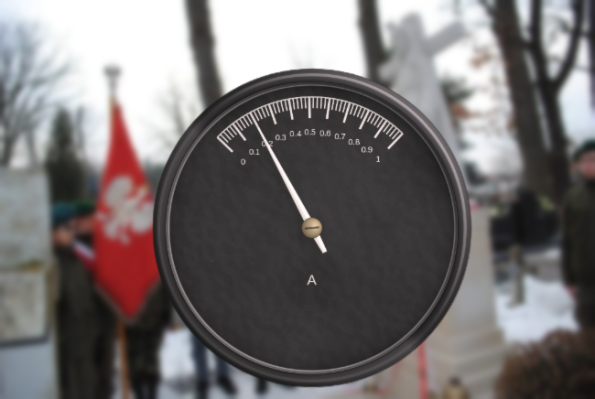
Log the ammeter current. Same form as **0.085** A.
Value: **0.2** A
